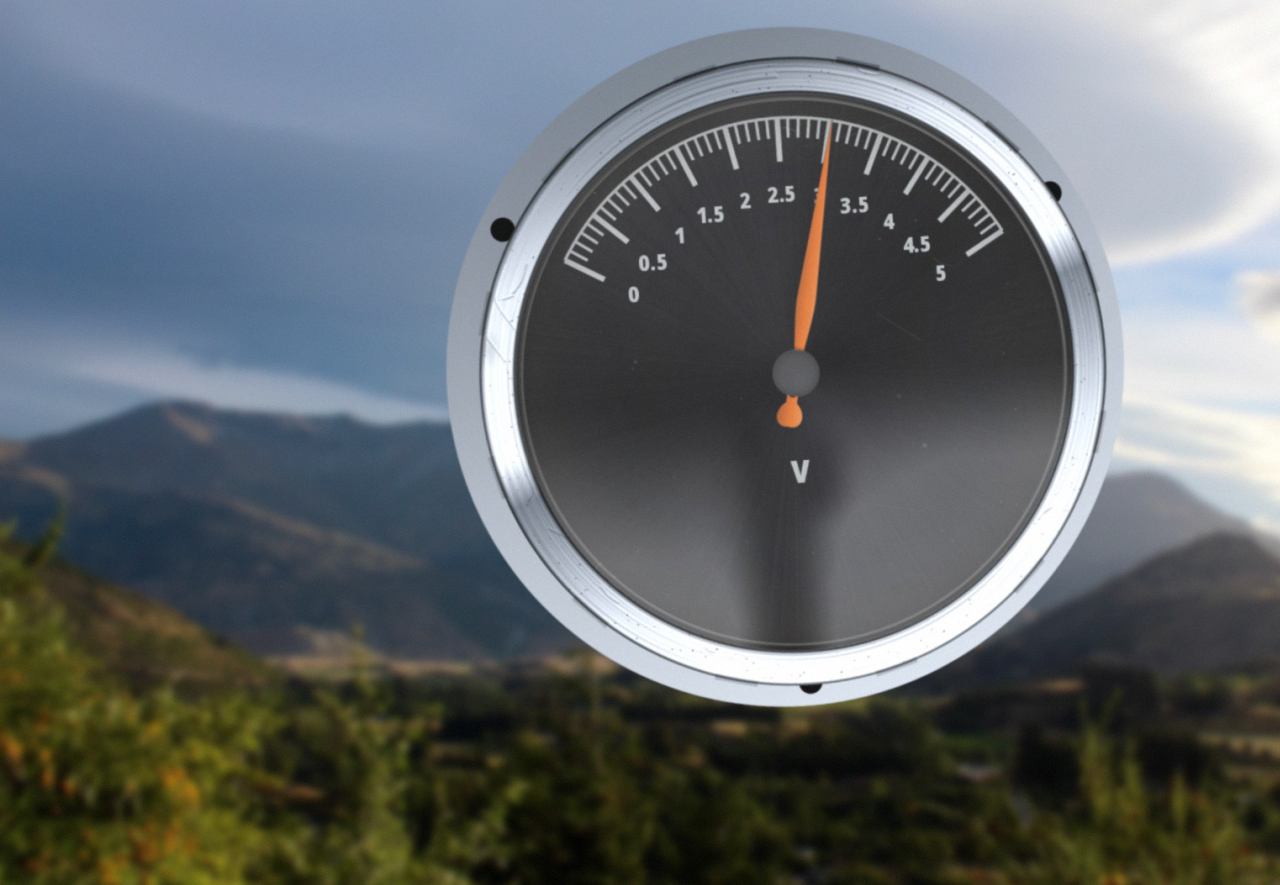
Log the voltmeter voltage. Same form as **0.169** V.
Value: **3** V
